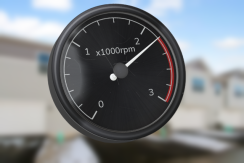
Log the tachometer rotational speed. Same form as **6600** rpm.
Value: **2200** rpm
